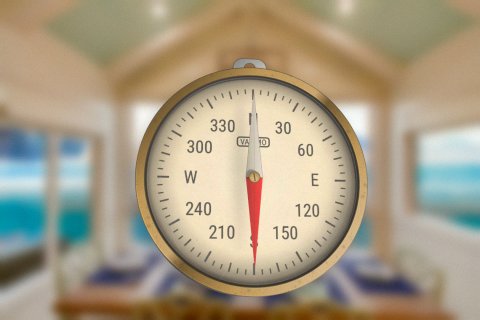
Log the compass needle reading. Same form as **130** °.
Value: **180** °
